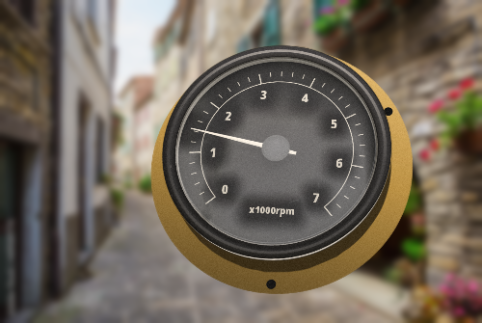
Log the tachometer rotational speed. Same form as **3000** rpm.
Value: **1400** rpm
